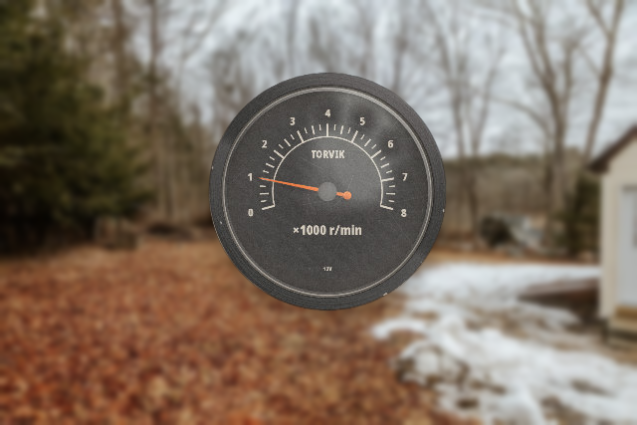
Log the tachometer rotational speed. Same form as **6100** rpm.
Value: **1000** rpm
